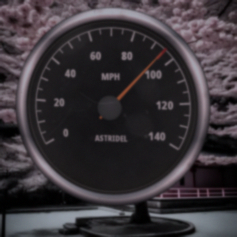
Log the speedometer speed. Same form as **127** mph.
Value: **95** mph
